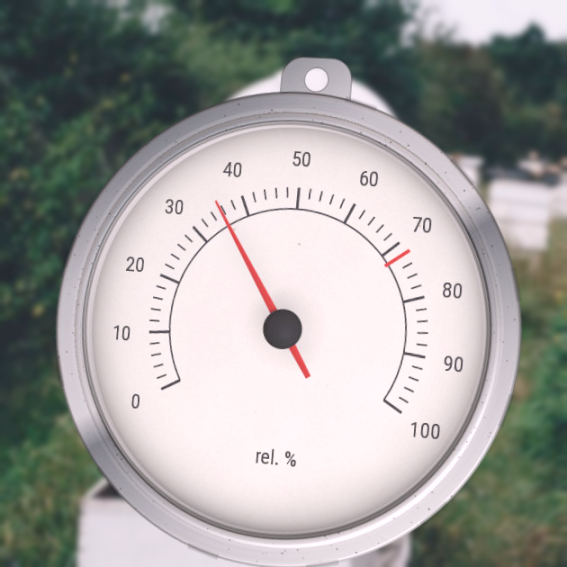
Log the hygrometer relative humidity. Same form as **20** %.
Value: **36** %
